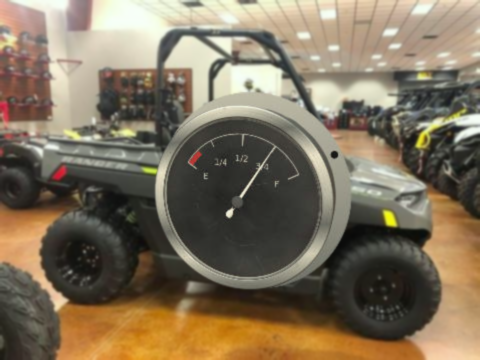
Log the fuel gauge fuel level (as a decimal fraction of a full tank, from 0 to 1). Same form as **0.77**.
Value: **0.75**
